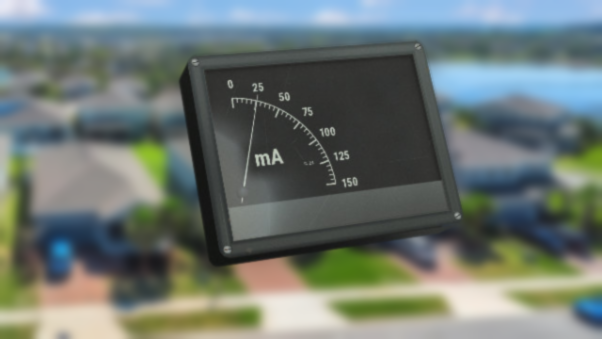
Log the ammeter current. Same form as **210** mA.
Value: **25** mA
